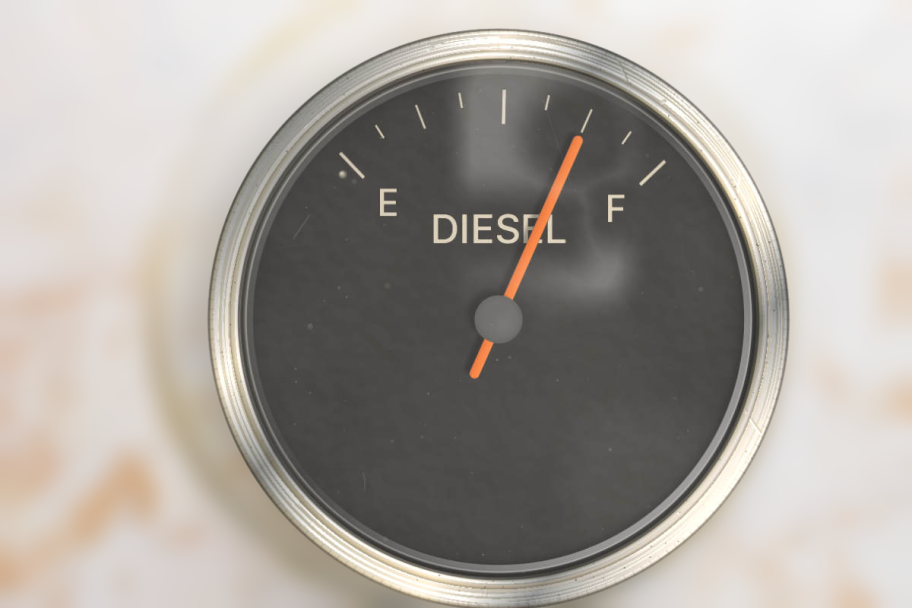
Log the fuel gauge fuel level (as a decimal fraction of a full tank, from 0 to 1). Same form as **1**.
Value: **0.75**
